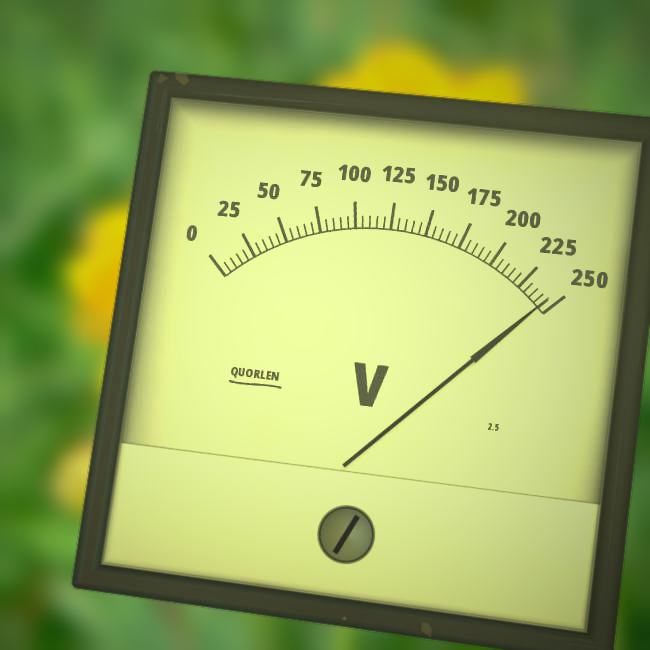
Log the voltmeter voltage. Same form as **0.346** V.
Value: **245** V
